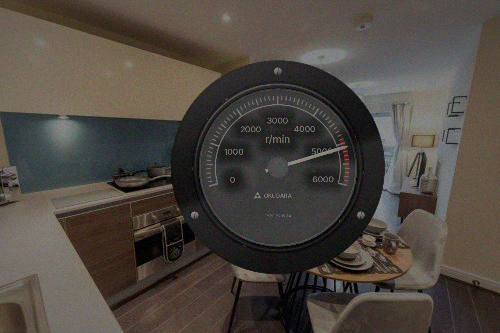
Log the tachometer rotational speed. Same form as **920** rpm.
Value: **5100** rpm
